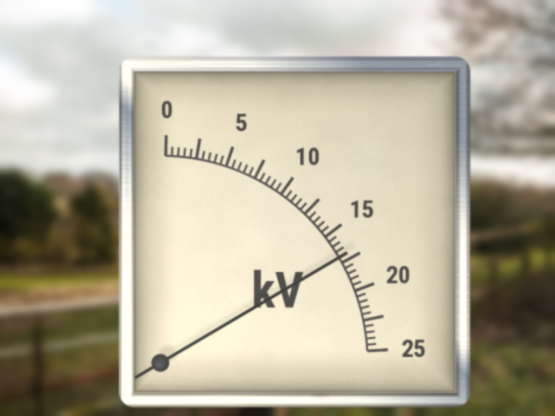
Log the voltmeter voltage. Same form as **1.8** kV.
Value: **17** kV
